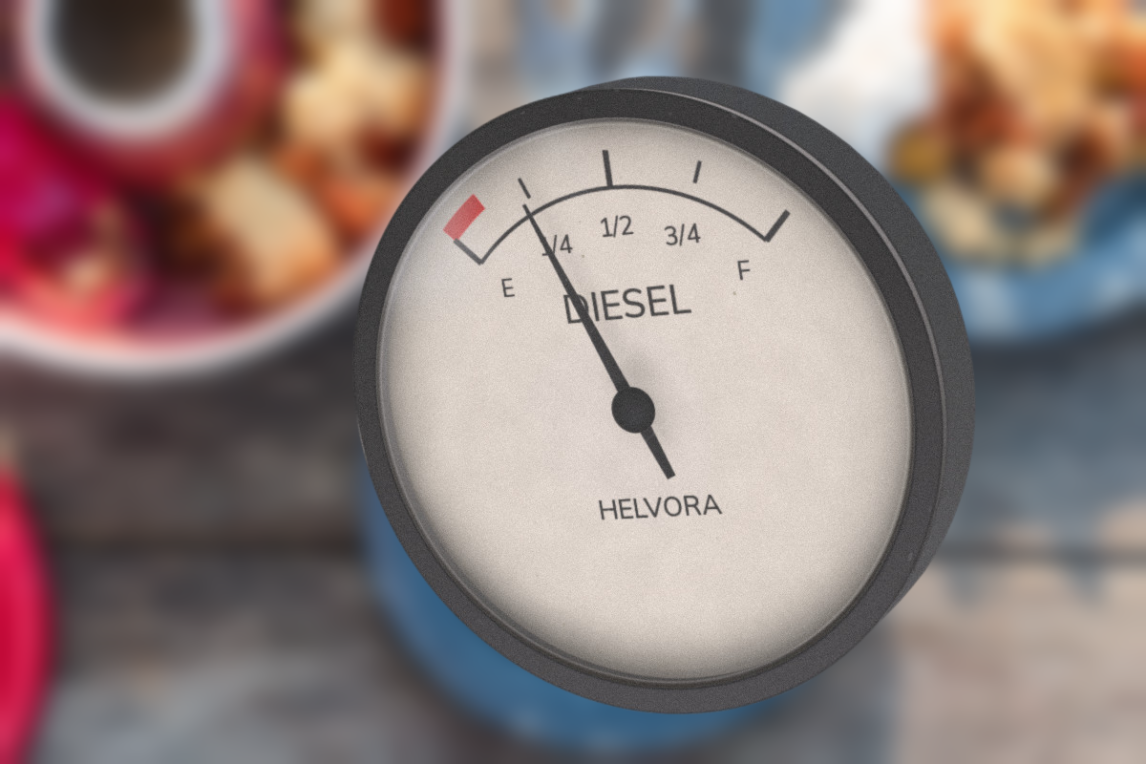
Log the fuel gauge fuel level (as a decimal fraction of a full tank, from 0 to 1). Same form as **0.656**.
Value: **0.25**
